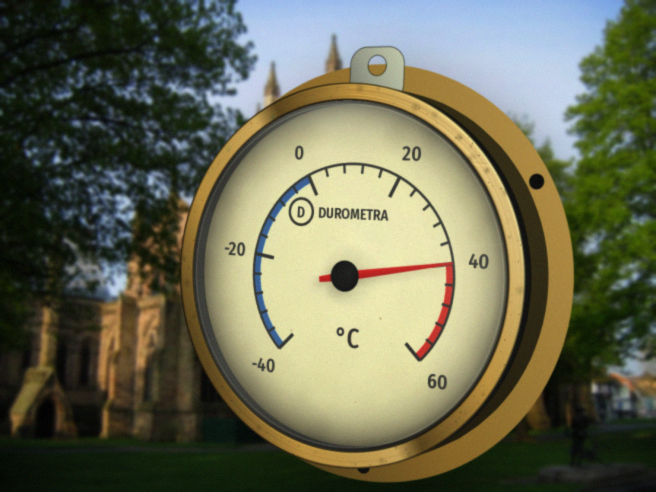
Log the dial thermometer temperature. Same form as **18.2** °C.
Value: **40** °C
